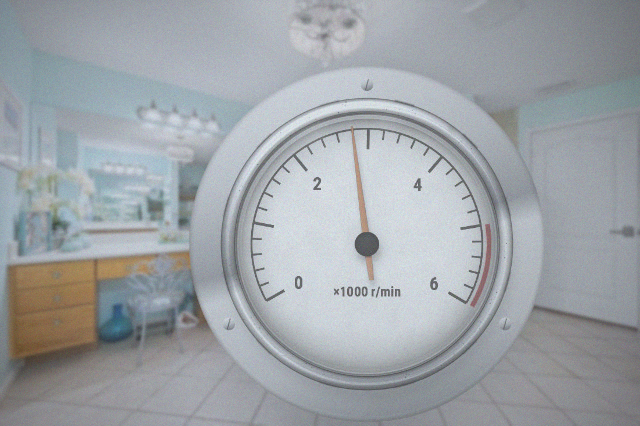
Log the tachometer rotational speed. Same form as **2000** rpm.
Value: **2800** rpm
